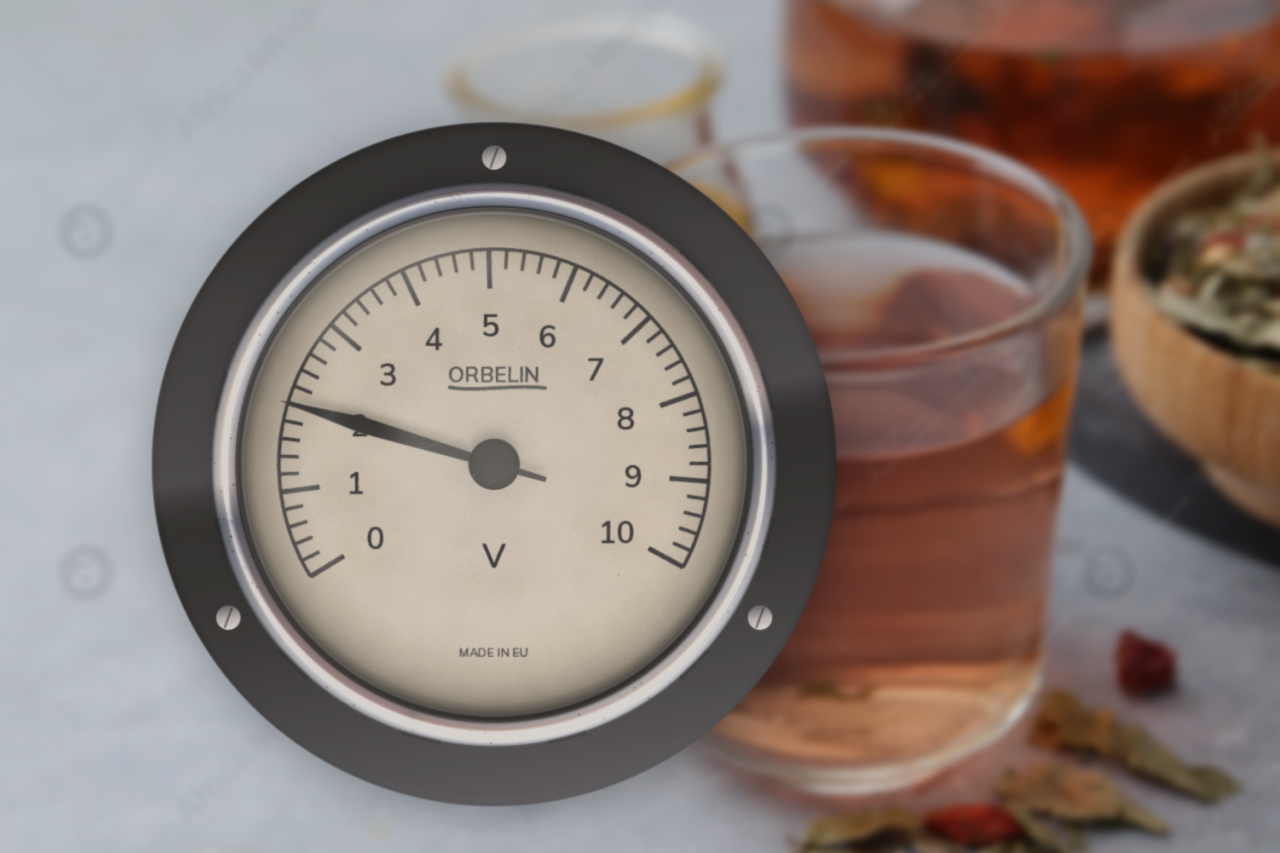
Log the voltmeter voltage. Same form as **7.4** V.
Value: **2** V
